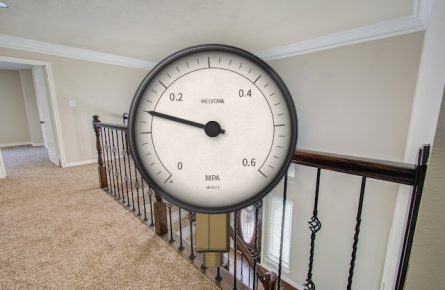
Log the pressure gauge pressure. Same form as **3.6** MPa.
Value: **0.14** MPa
